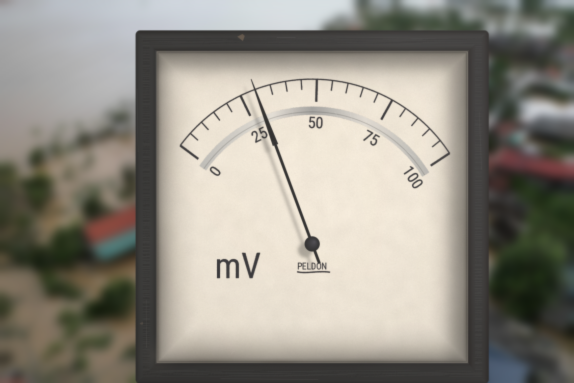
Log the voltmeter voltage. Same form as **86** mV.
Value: **30** mV
